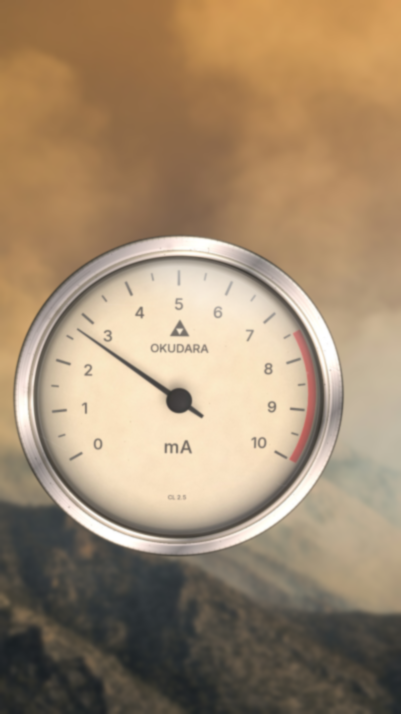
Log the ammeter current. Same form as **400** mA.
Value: **2.75** mA
